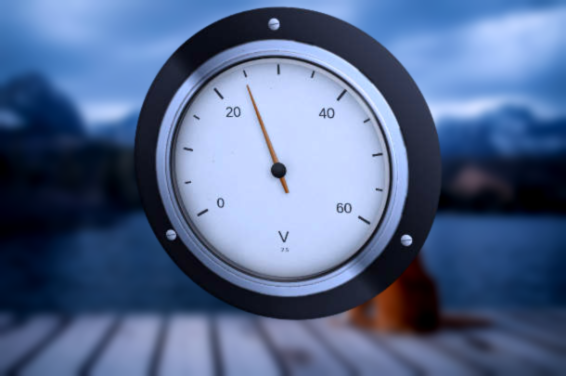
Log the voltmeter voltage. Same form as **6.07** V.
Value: **25** V
